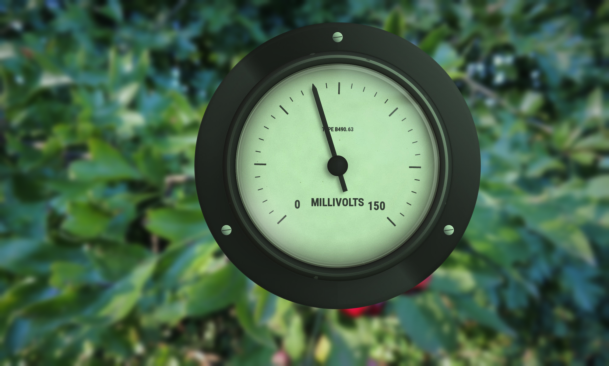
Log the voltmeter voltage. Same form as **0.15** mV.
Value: **65** mV
